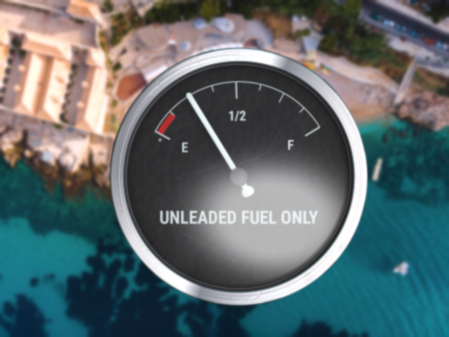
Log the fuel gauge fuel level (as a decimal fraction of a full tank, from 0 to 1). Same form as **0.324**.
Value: **0.25**
